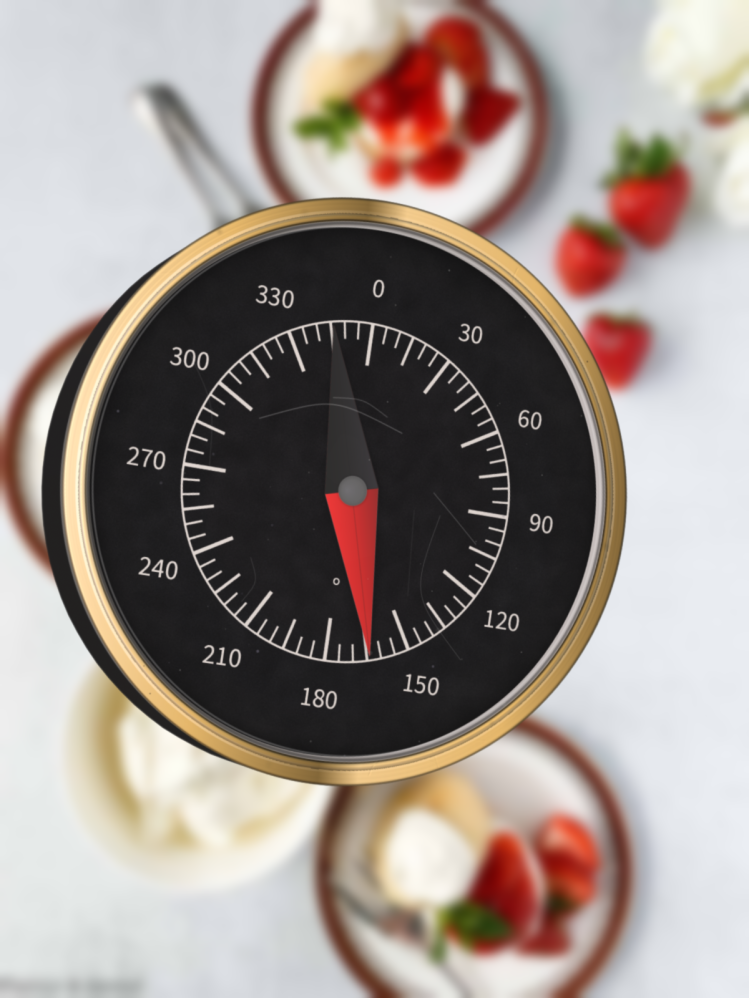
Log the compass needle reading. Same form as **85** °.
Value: **165** °
